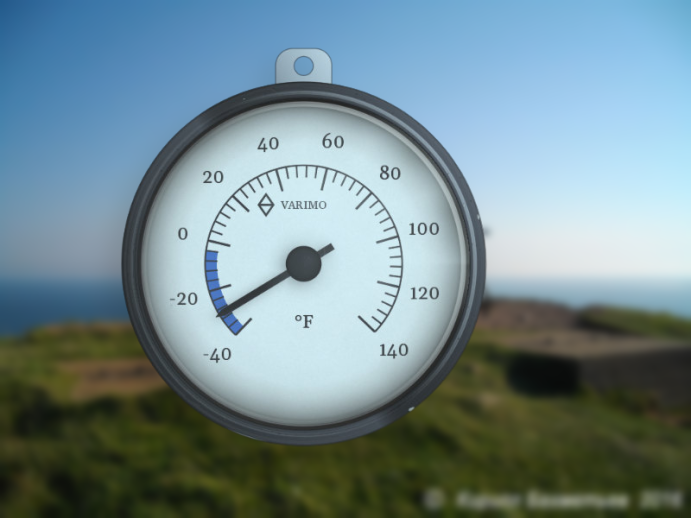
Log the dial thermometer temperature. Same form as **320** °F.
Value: **-30** °F
